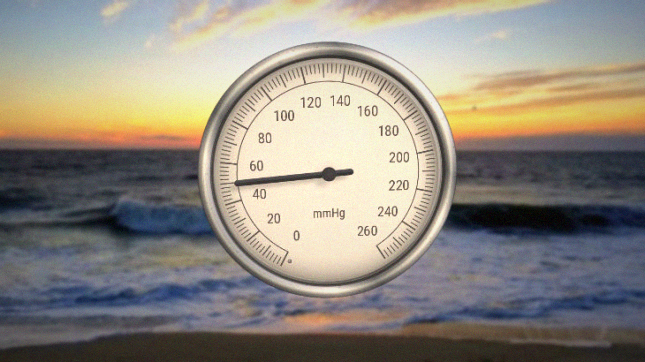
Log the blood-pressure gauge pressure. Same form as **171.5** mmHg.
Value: **50** mmHg
